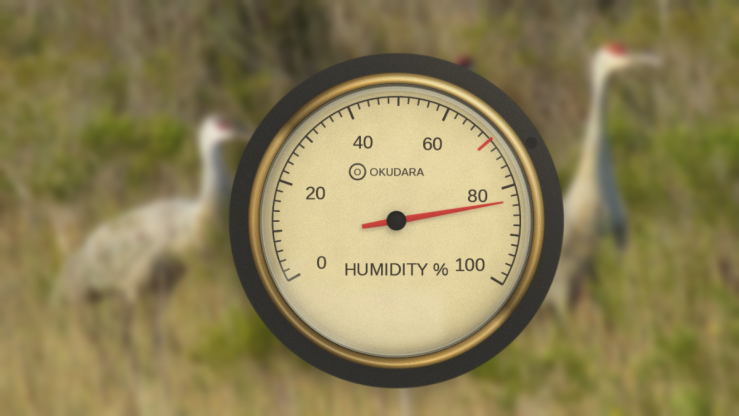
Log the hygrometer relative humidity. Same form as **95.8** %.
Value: **83** %
